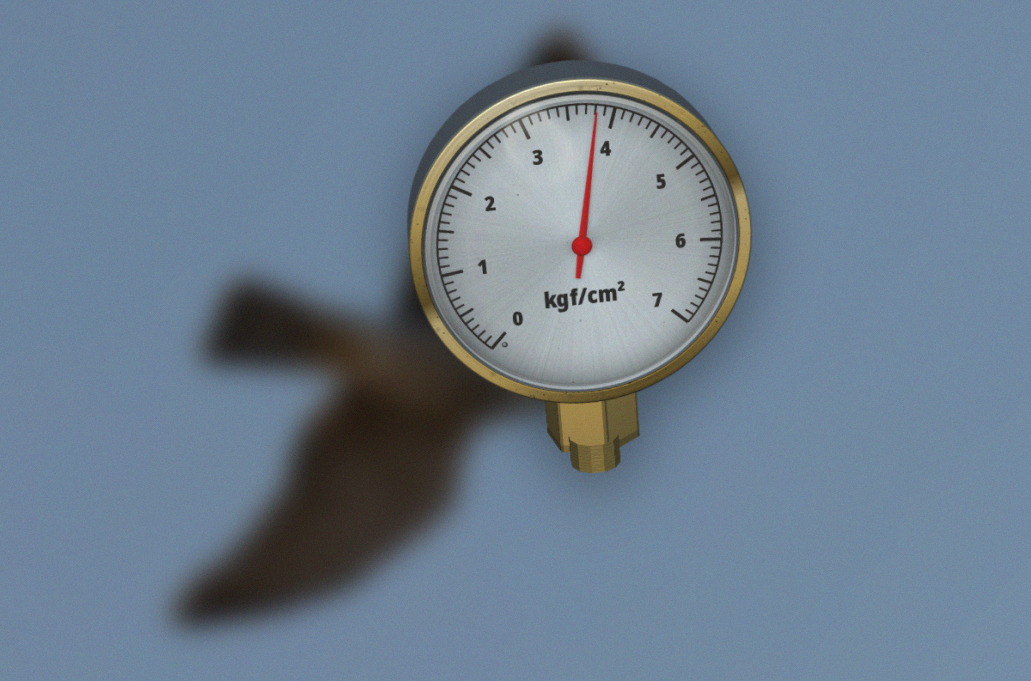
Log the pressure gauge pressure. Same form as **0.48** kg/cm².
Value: **3.8** kg/cm²
